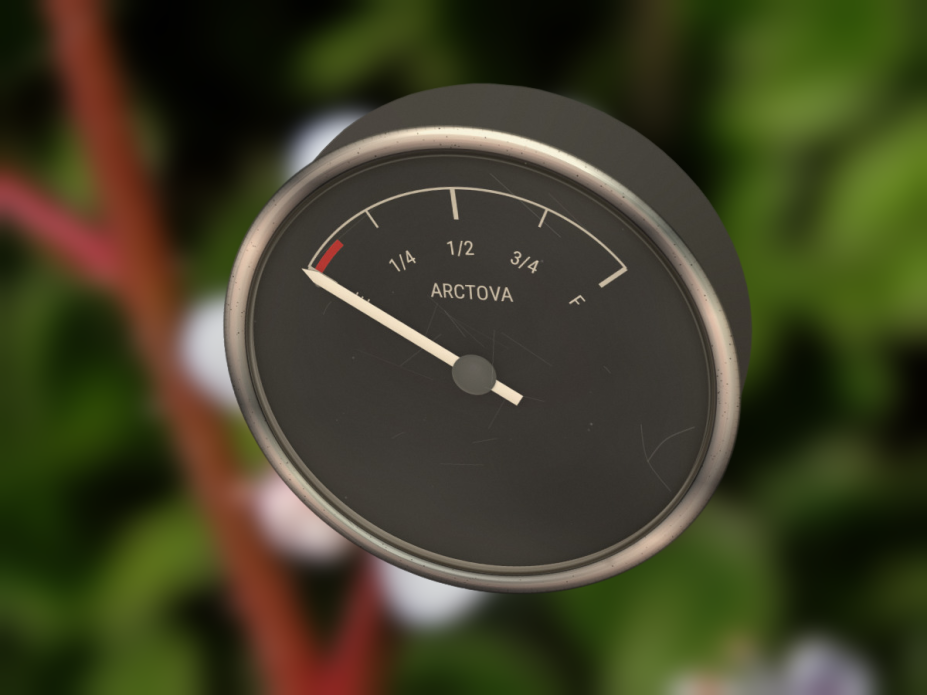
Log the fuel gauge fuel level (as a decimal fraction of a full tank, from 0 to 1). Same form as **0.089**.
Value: **0**
